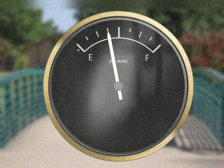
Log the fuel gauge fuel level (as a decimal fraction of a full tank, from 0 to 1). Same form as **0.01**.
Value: **0.375**
